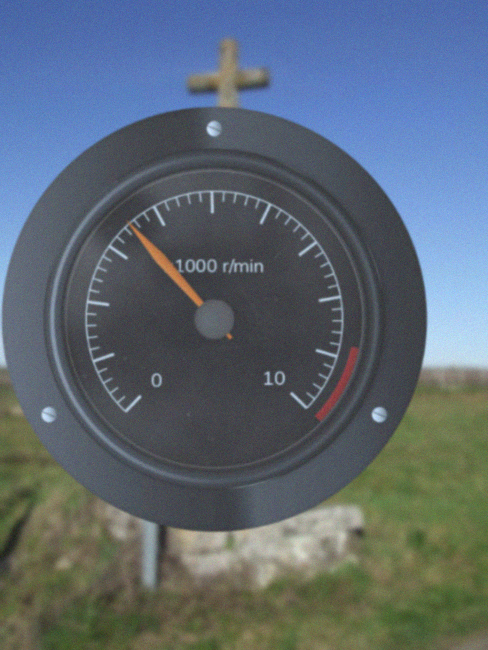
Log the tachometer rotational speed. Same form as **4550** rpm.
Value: **3500** rpm
